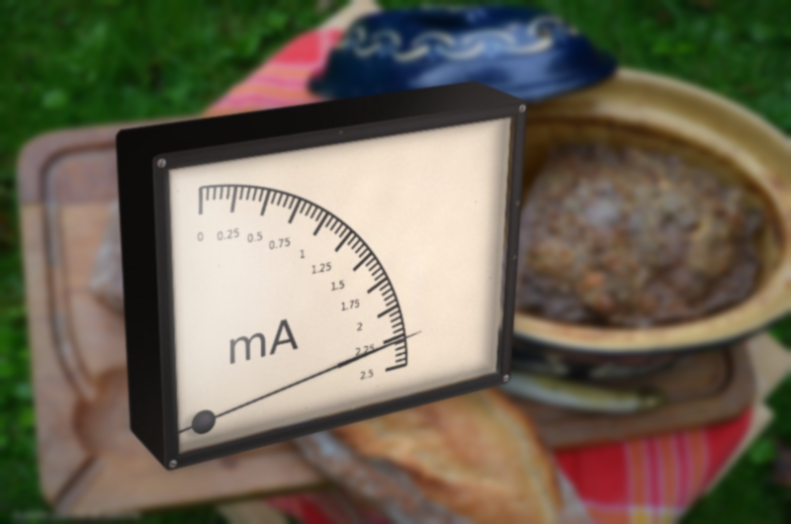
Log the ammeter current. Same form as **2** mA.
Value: **2.25** mA
